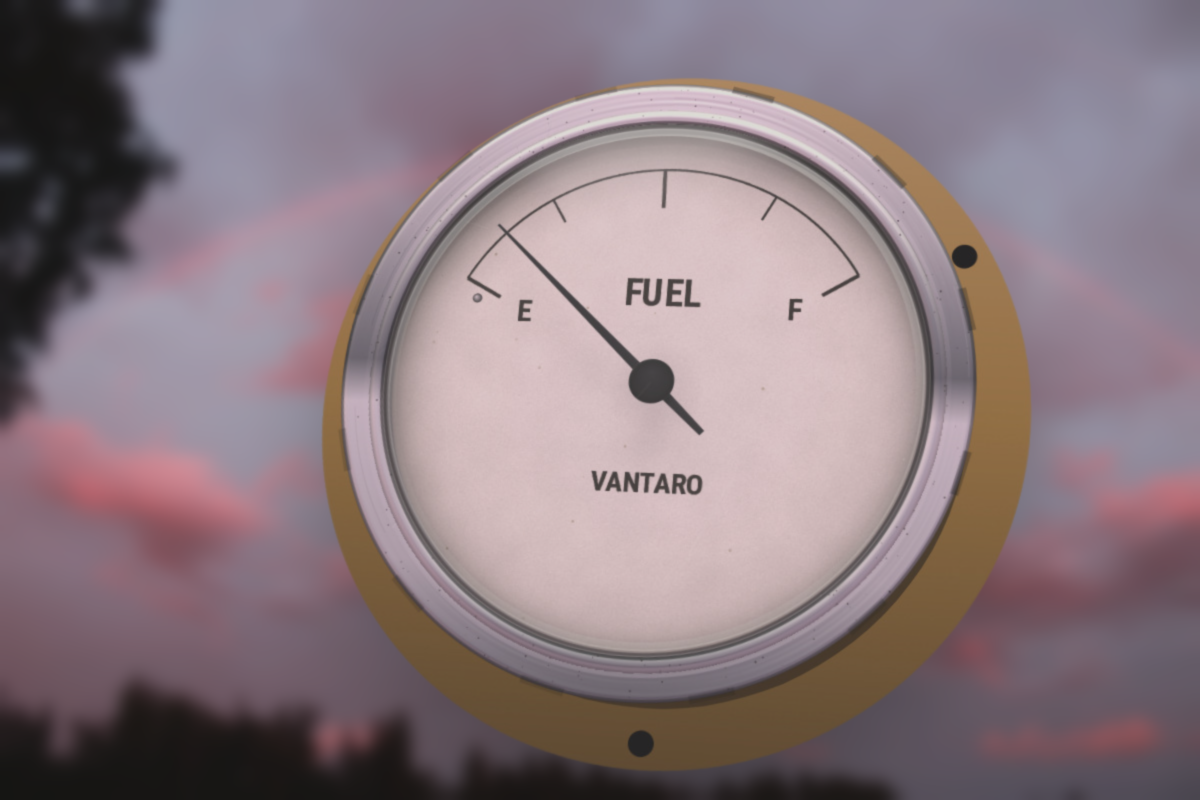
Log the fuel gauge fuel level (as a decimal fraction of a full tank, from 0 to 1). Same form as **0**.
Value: **0.125**
